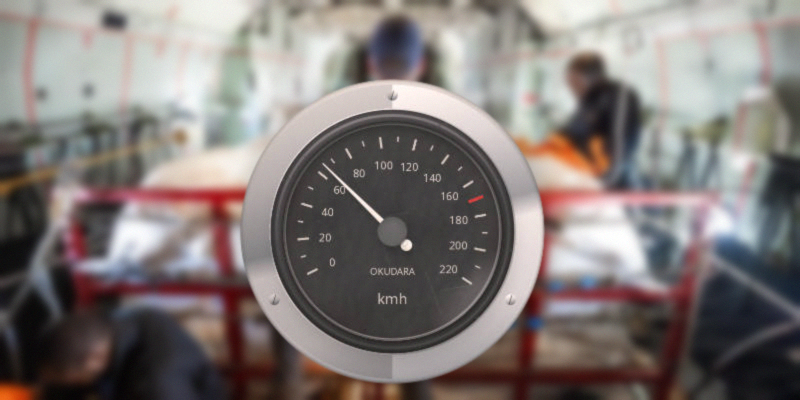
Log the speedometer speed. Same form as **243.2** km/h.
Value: **65** km/h
